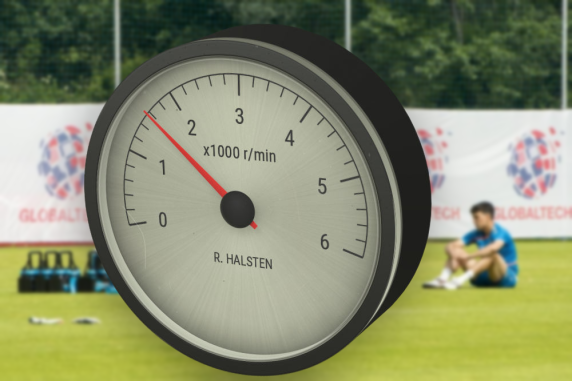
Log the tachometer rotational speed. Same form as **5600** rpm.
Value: **1600** rpm
